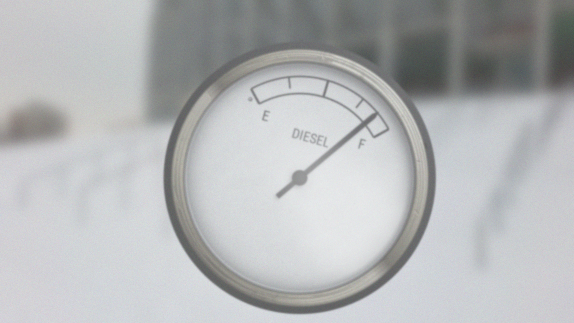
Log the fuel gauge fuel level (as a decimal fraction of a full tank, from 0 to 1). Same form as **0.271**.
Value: **0.875**
